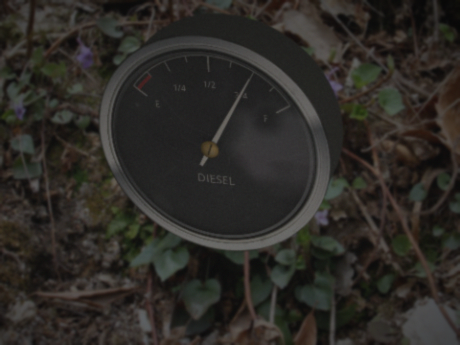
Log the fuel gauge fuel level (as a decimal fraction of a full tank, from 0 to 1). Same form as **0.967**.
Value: **0.75**
